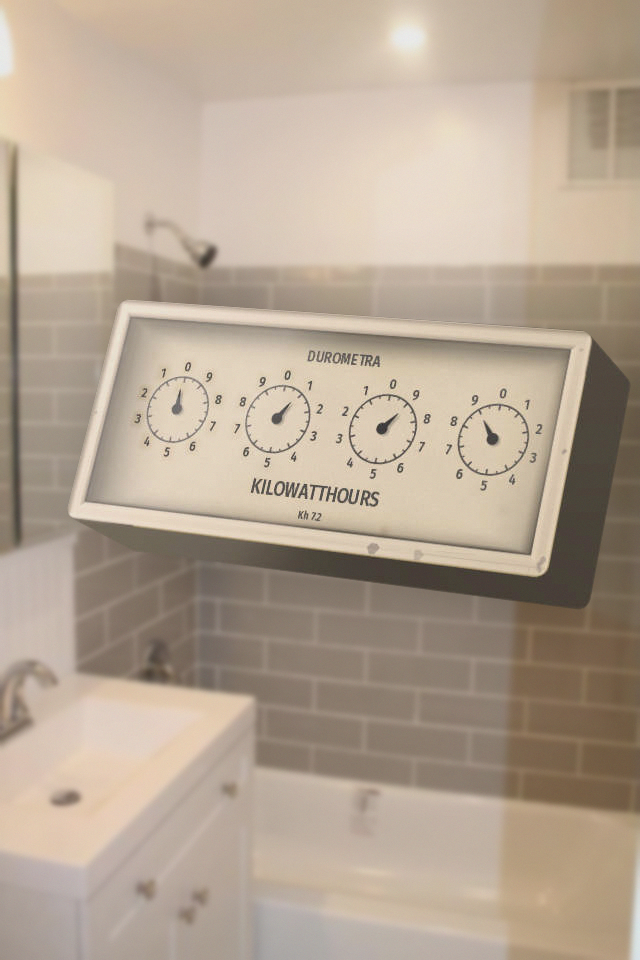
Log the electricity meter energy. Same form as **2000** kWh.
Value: **89** kWh
